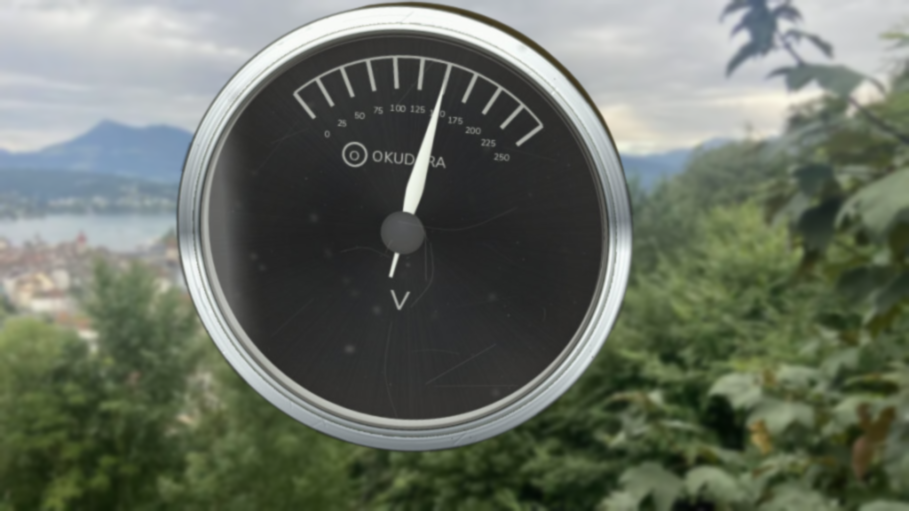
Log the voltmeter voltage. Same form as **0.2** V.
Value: **150** V
